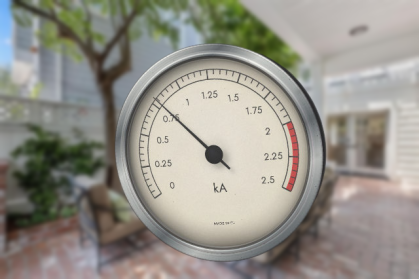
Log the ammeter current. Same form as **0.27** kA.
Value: **0.8** kA
